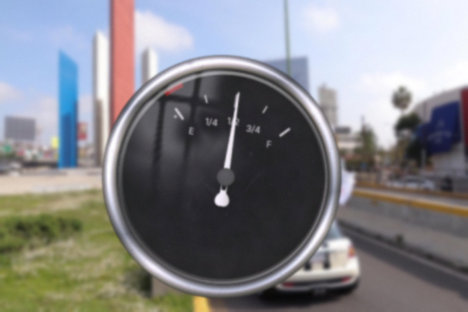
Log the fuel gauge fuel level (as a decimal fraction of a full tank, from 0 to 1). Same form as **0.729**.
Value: **0.5**
